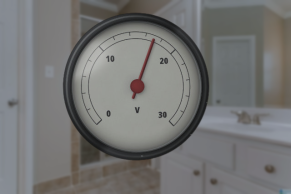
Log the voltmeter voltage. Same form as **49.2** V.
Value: **17** V
